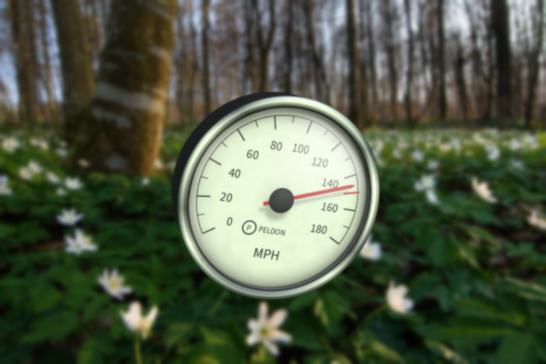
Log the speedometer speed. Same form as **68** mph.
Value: **145** mph
